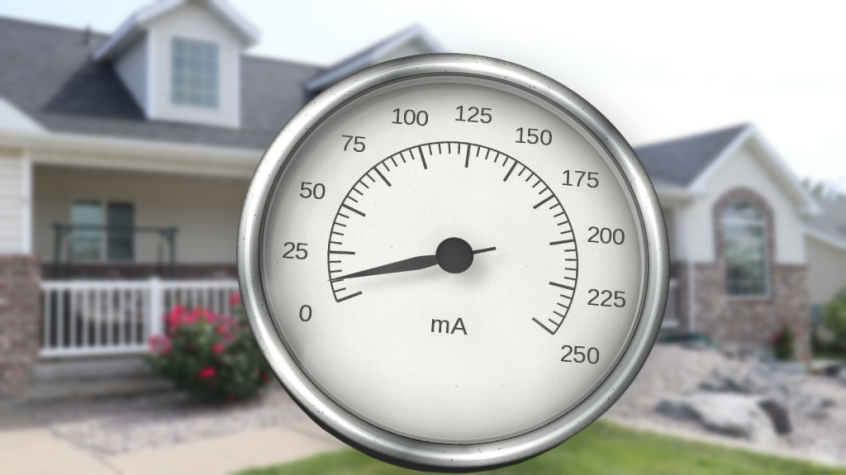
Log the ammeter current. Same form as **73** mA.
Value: **10** mA
